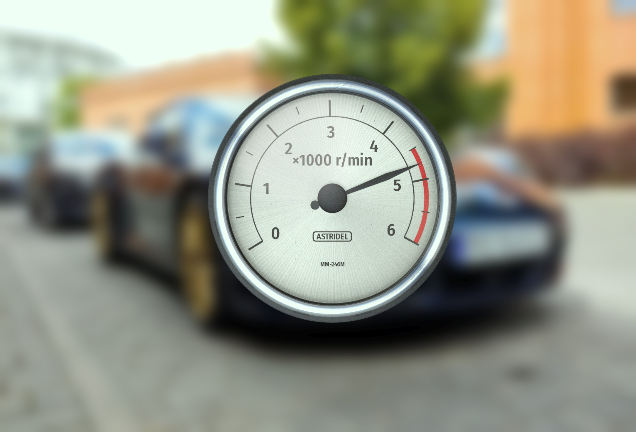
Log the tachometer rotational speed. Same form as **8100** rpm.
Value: **4750** rpm
